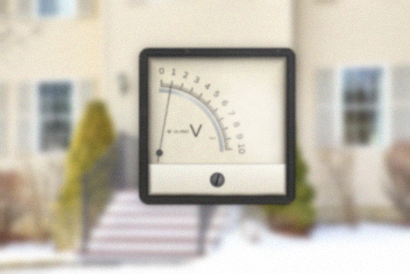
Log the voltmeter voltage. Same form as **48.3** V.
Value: **1** V
